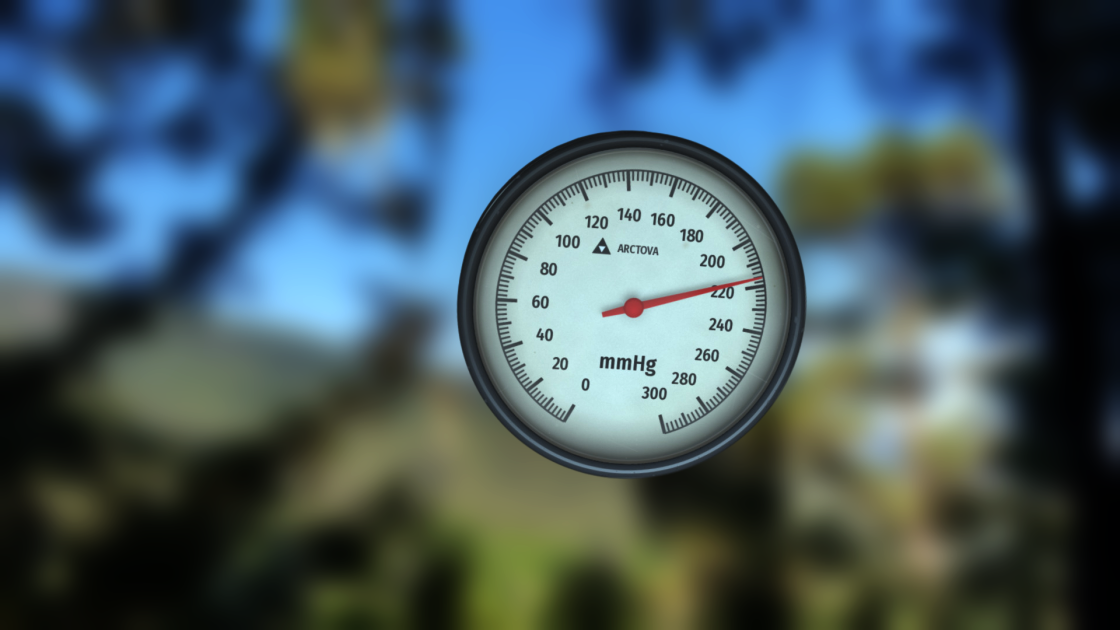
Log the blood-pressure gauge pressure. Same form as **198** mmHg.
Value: **216** mmHg
